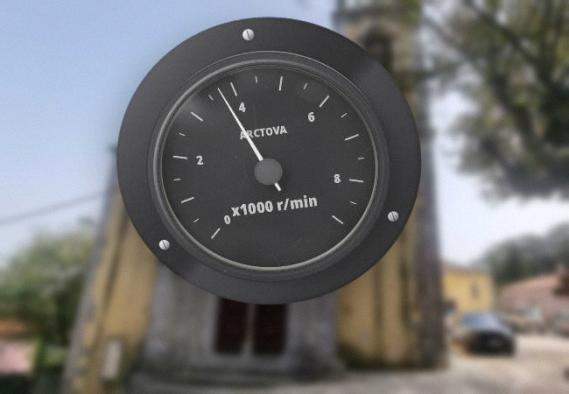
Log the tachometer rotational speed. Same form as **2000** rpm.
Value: **3750** rpm
